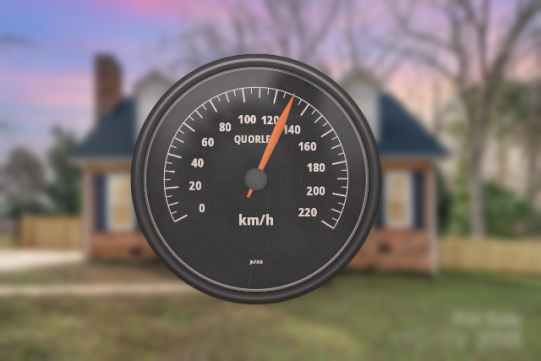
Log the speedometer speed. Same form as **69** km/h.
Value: **130** km/h
